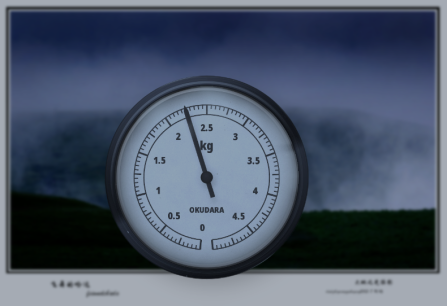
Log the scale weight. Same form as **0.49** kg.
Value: **2.25** kg
